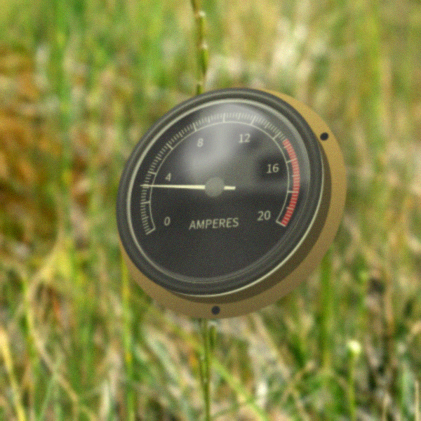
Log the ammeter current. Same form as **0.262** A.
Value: **3** A
